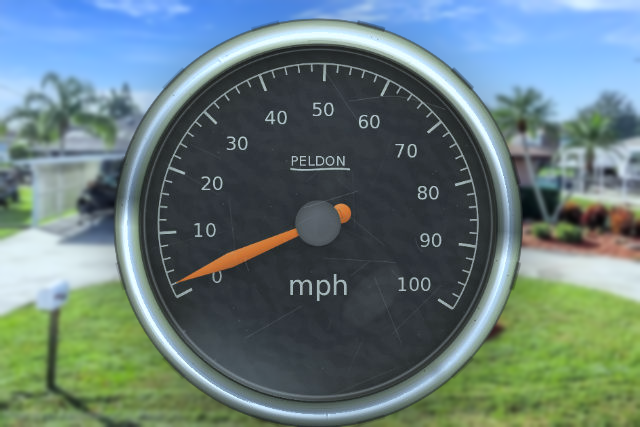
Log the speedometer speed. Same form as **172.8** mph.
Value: **2** mph
